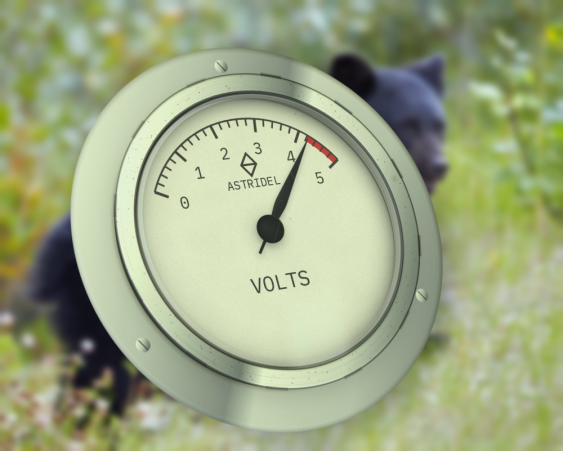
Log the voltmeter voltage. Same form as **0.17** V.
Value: **4.2** V
